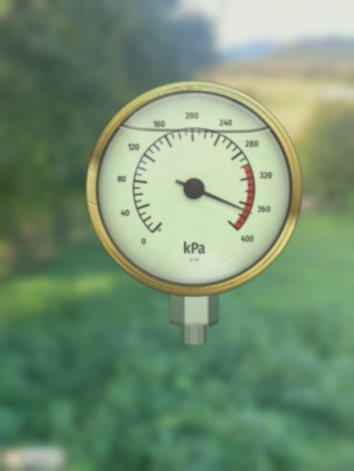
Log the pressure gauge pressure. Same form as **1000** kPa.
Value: **370** kPa
